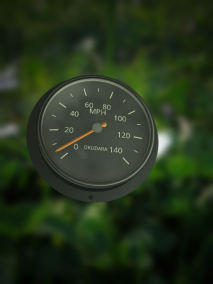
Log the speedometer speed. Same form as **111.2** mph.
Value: **5** mph
